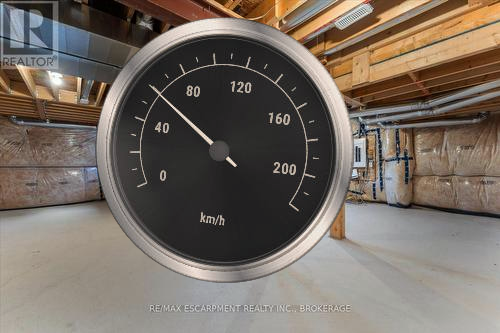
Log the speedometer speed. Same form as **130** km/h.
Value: **60** km/h
